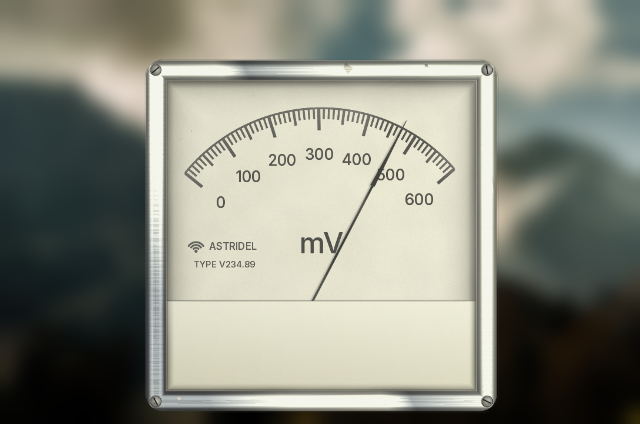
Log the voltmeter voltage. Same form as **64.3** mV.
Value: **470** mV
